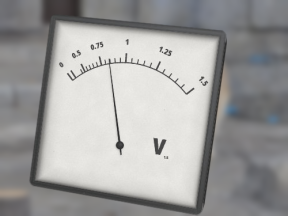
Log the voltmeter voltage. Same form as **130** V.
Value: **0.85** V
